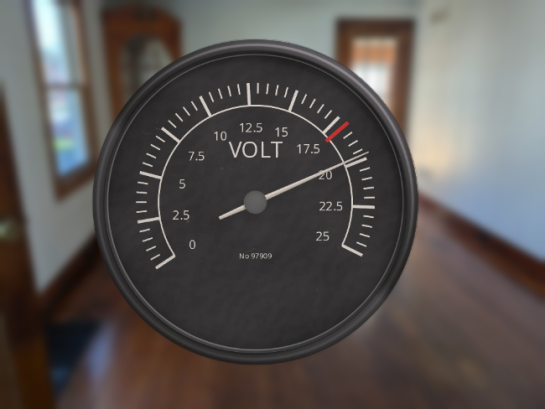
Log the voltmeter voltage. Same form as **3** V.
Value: **19.75** V
